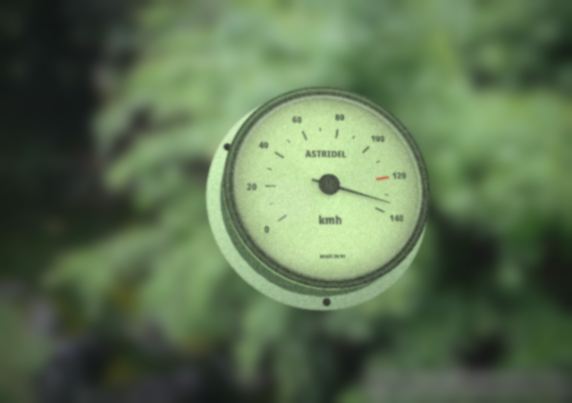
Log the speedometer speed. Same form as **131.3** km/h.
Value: **135** km/h
